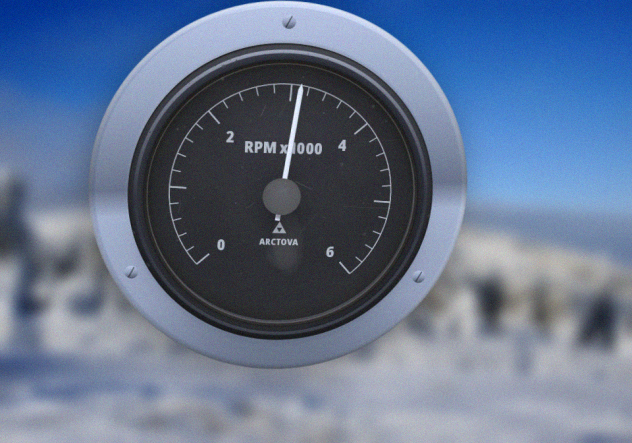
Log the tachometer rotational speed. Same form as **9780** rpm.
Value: **3100** rpm
